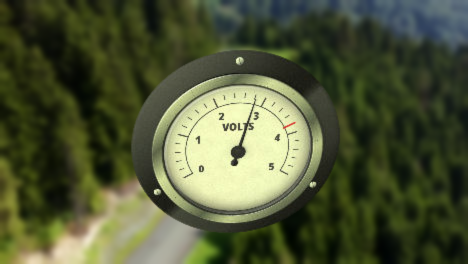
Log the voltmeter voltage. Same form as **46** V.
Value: **2.8** V
